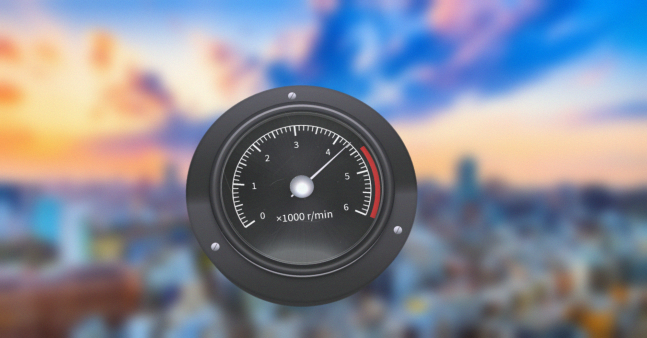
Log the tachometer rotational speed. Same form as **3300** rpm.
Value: **4300** rpm
